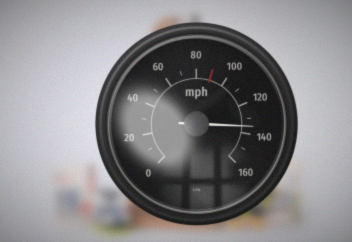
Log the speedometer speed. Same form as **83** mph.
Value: **135** mph
